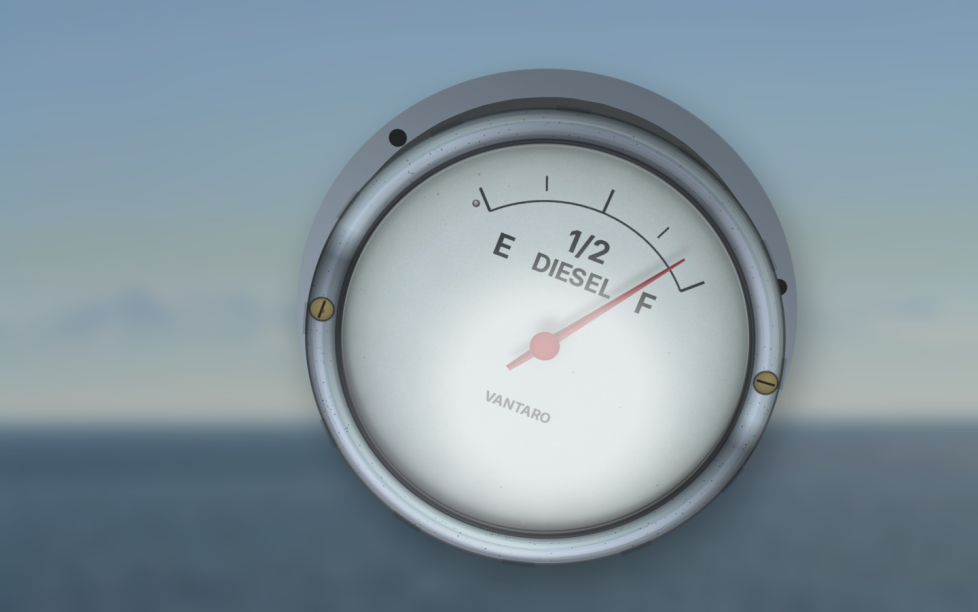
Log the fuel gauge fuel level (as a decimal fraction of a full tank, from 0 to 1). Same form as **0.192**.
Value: **0.875**
